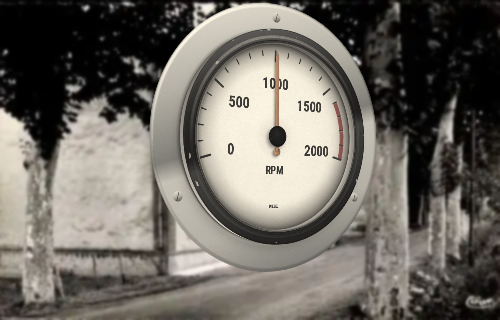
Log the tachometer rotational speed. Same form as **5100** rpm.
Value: **1000** rpm
